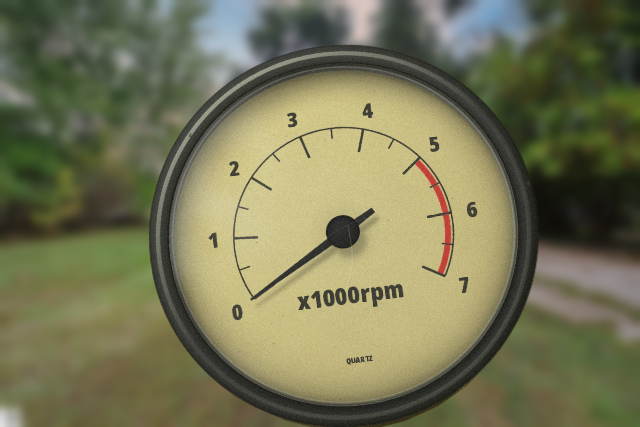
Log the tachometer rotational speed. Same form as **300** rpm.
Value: **0** rpm
